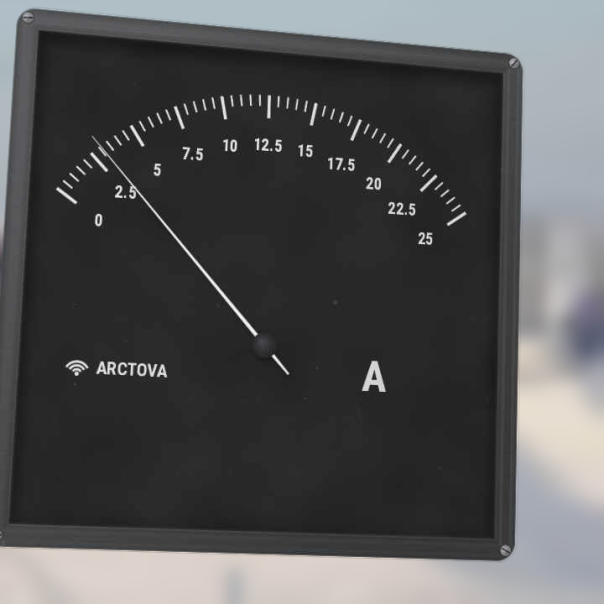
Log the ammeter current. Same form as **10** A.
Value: **3** A
